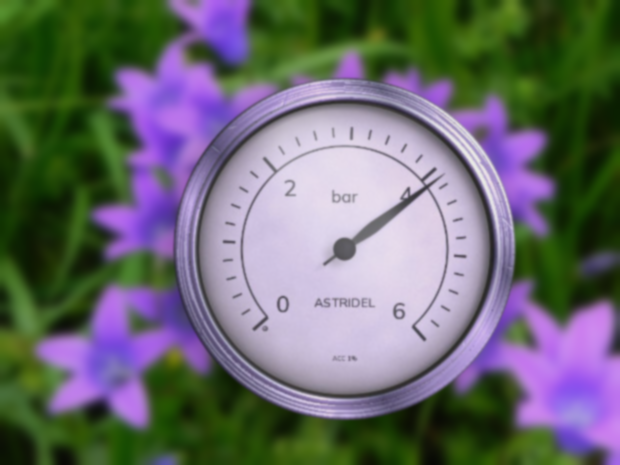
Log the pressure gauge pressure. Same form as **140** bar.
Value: **4.1** bar
